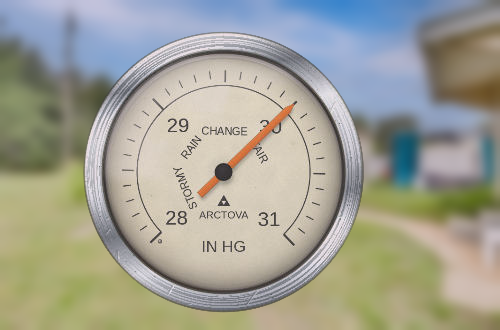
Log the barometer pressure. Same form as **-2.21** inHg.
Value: **30** inHg
